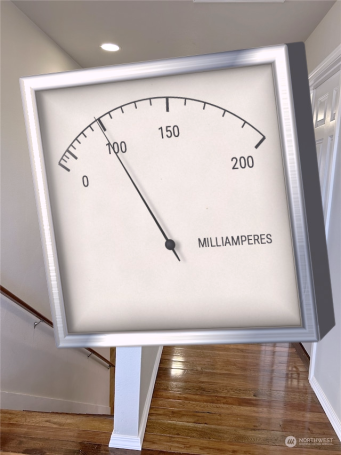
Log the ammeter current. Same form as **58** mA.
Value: **100** mA
